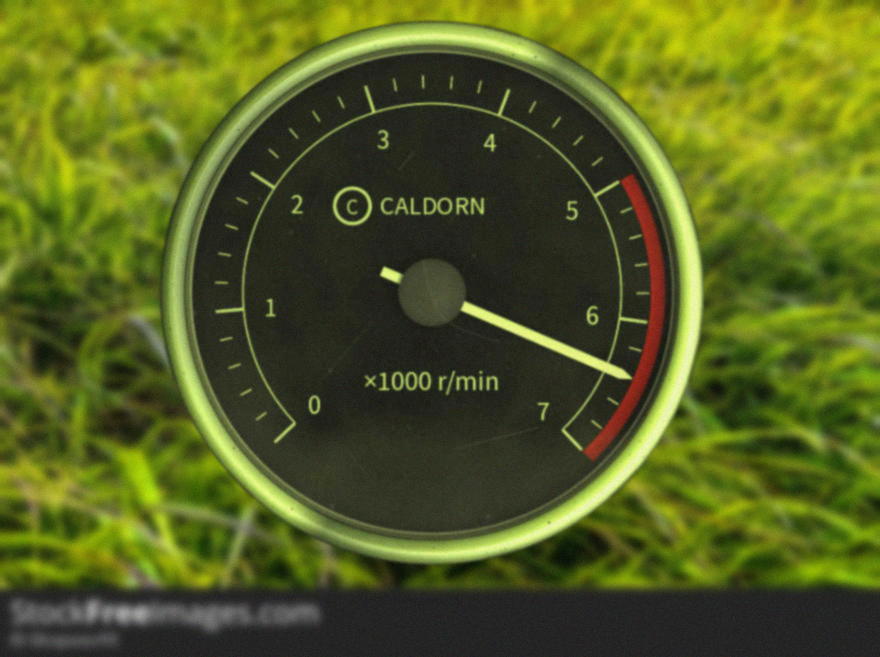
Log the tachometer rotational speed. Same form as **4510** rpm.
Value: **6400** rpm
